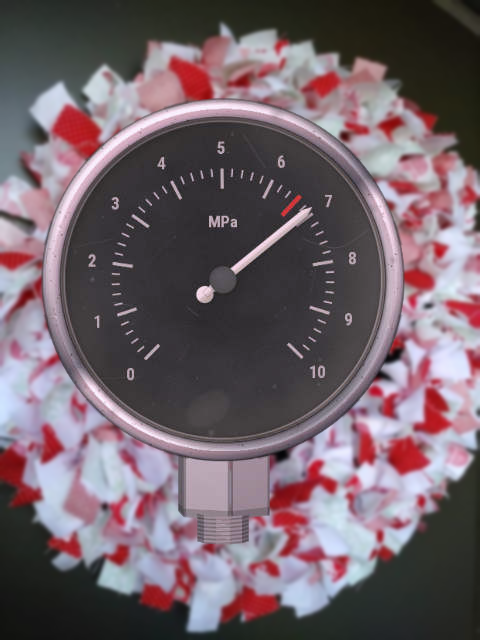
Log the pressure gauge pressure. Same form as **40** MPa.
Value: **6.9** MPa
